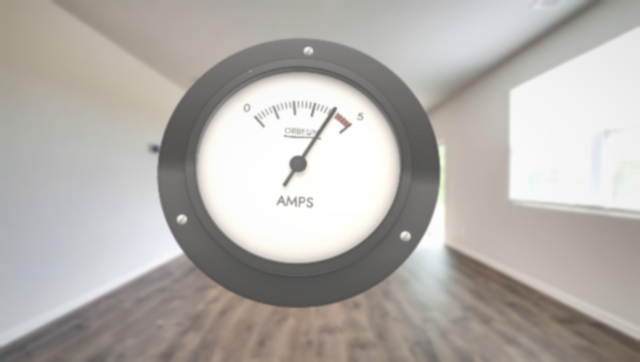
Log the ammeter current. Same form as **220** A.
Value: **4** A
